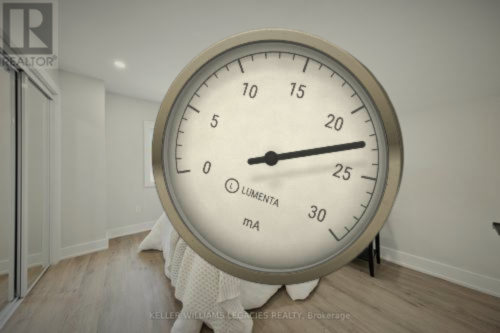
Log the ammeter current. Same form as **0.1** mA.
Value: **22.5** mA
